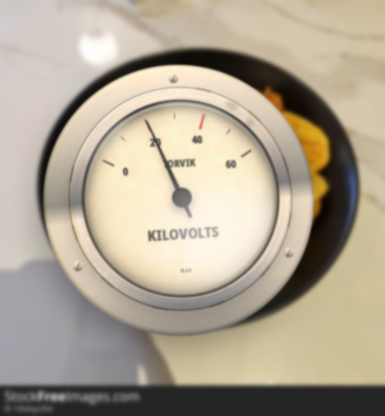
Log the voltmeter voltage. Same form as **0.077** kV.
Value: **20** kV
